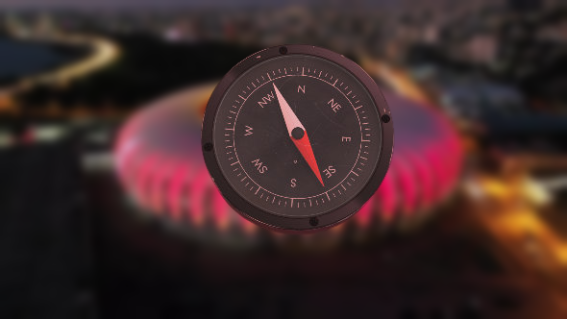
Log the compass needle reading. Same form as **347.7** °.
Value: **150** °
